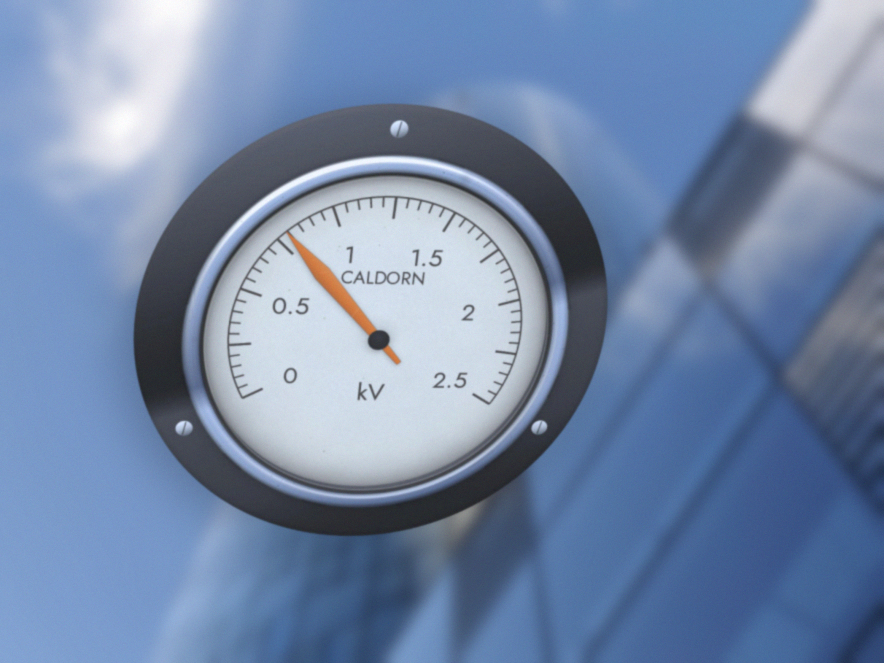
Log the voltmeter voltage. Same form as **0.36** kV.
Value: **0.8** kV
